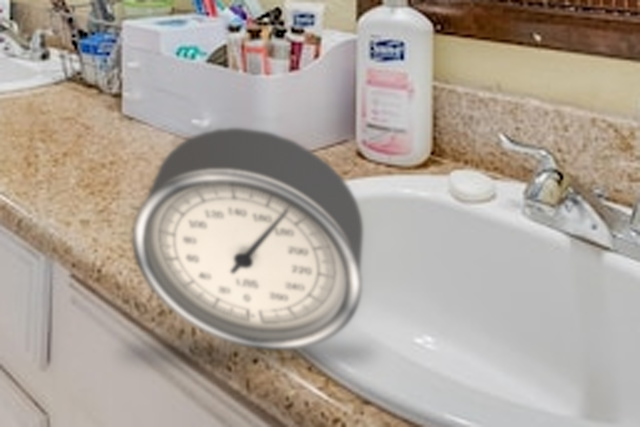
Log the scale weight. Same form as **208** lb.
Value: **170** lb
